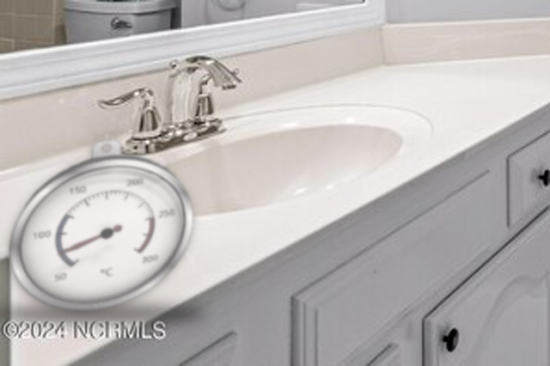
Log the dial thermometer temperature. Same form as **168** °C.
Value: **75** °C
